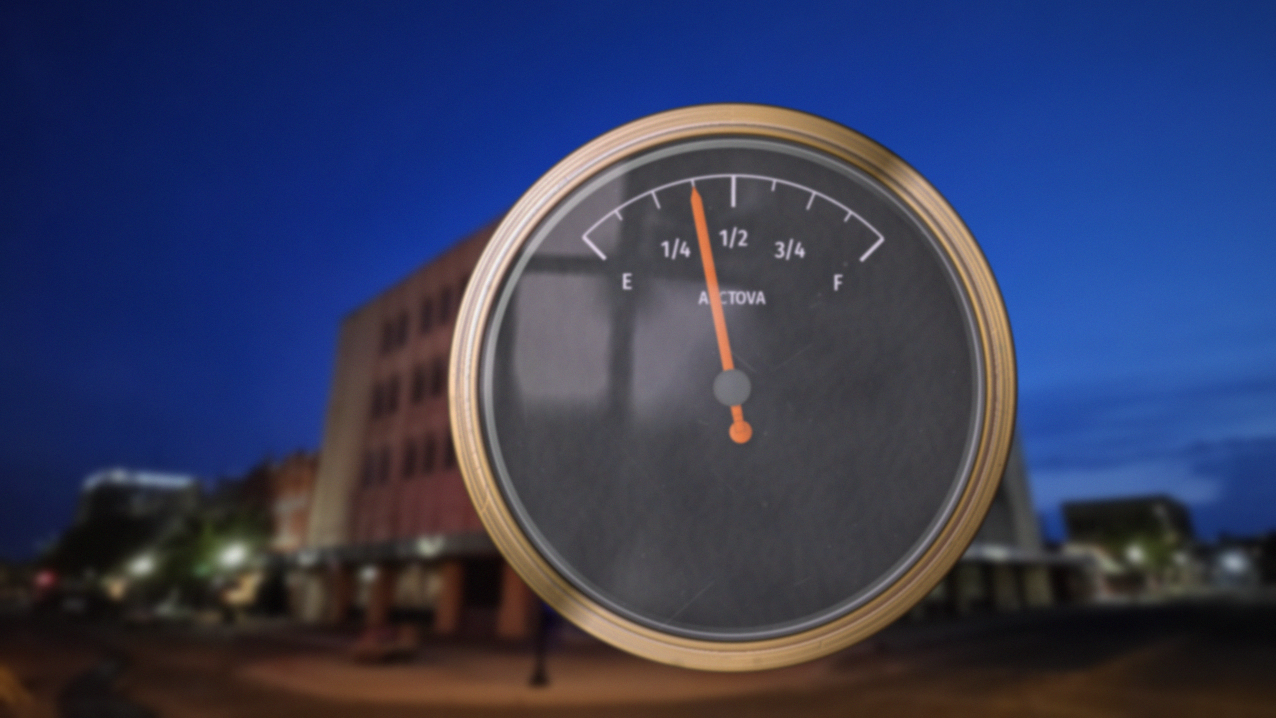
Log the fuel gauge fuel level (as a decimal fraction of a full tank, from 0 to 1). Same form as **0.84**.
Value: **0.375**
